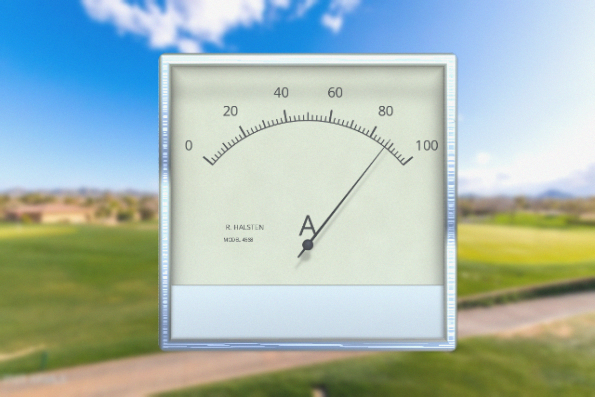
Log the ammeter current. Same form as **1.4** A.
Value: **88** A
